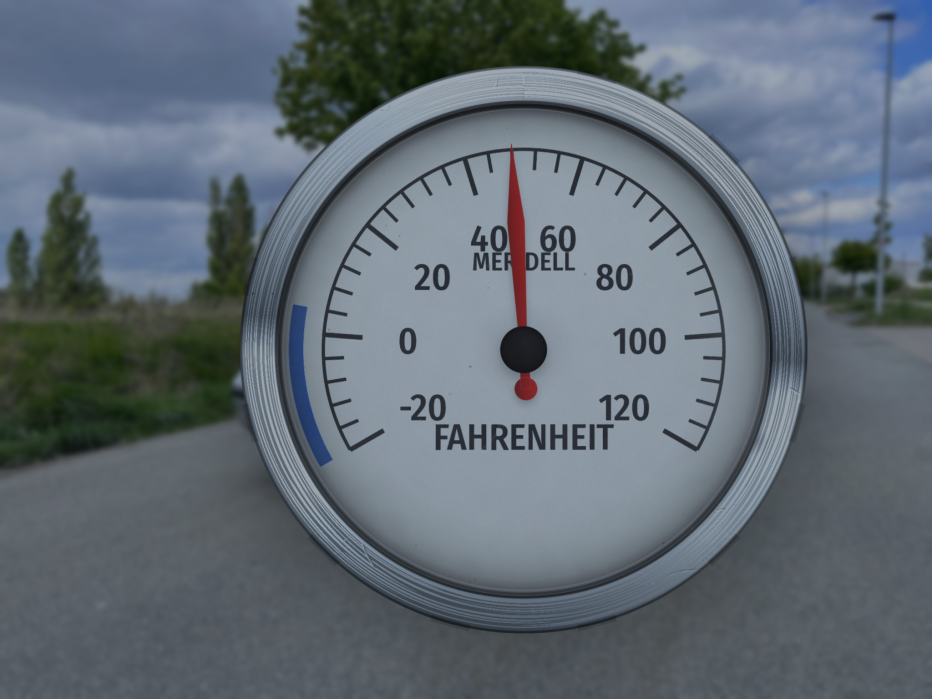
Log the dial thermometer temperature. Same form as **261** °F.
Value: **48** °F
